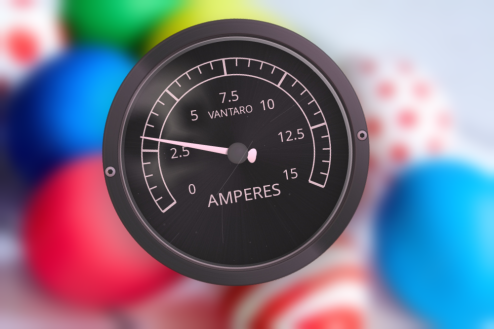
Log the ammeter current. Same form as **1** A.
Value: **3** A
